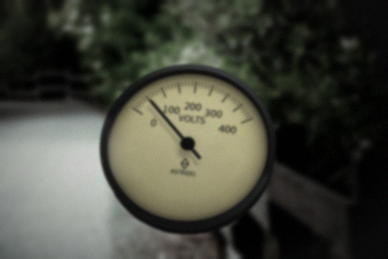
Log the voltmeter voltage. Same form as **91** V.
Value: **50** V
